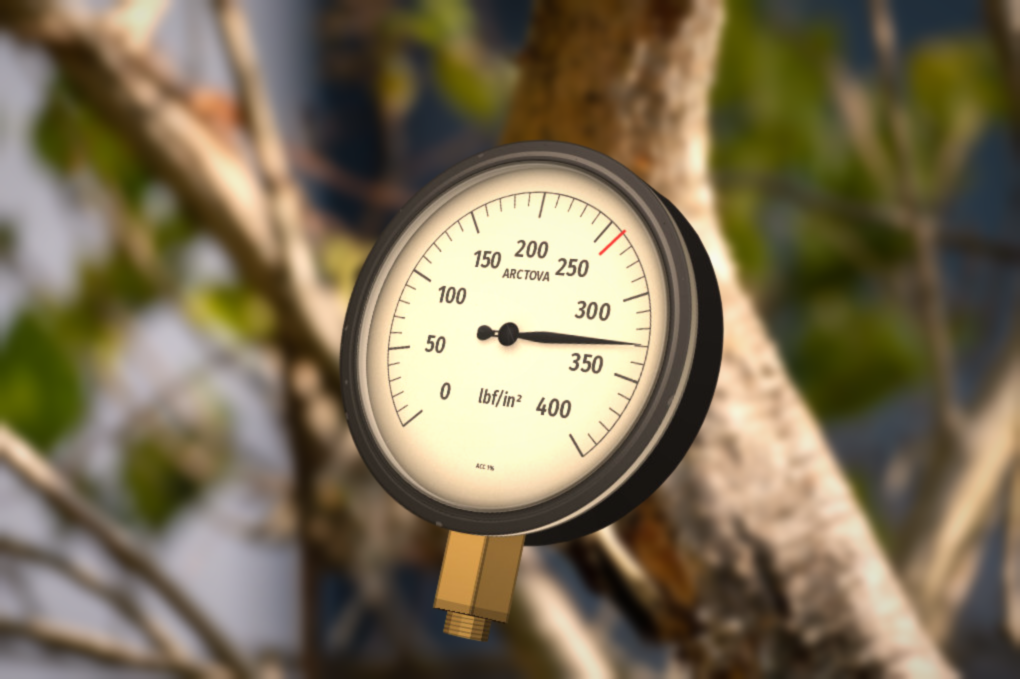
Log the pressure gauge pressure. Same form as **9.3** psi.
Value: **330** psi
